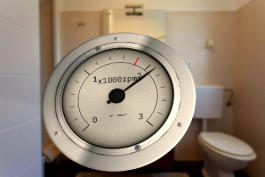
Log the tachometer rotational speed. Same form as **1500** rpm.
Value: **2100** rpm
